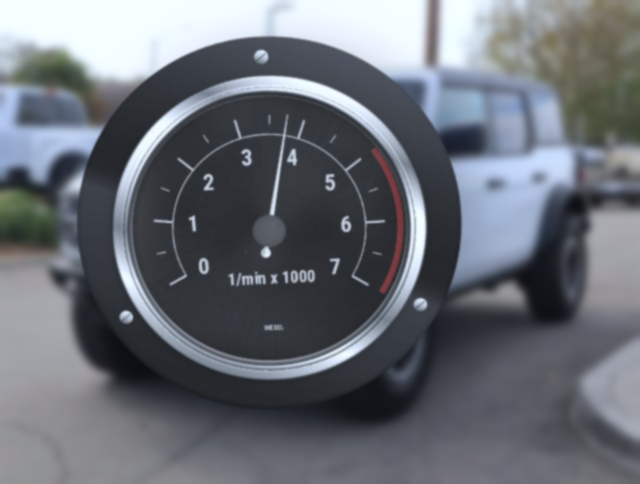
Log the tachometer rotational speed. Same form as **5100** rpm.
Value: **3750** rpm
